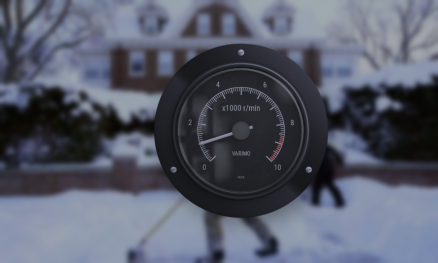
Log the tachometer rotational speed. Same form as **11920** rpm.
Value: **1000** rpm
